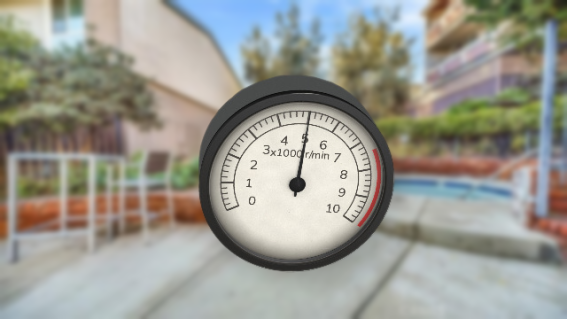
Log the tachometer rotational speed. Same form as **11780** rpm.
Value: **5000** rpm
